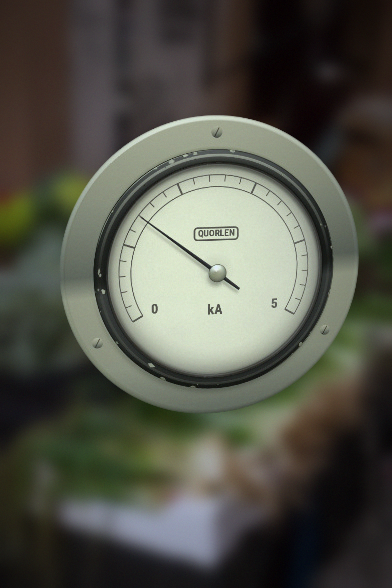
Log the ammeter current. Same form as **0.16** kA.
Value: **1.4** kA
